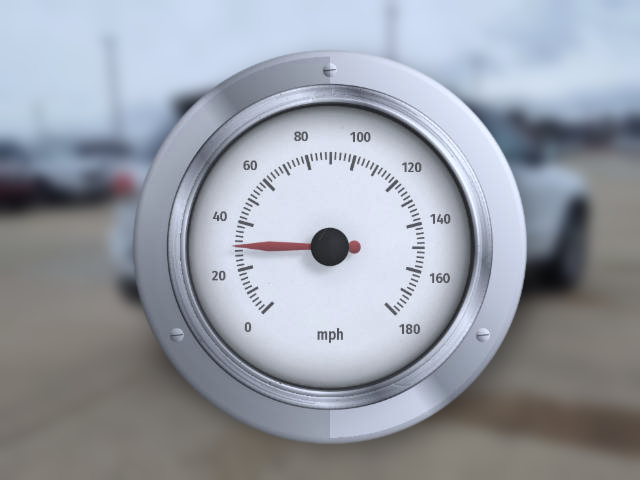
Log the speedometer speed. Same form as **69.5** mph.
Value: **30** mph
